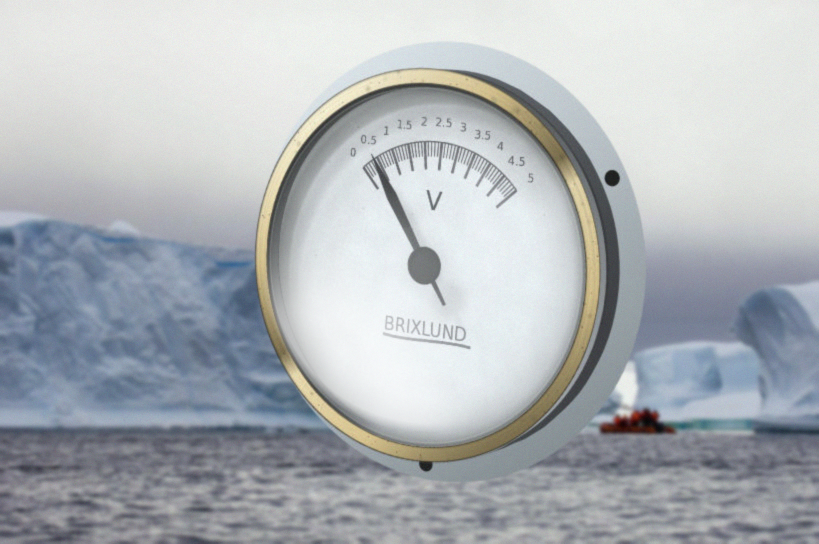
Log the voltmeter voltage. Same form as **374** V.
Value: **0.5** V
